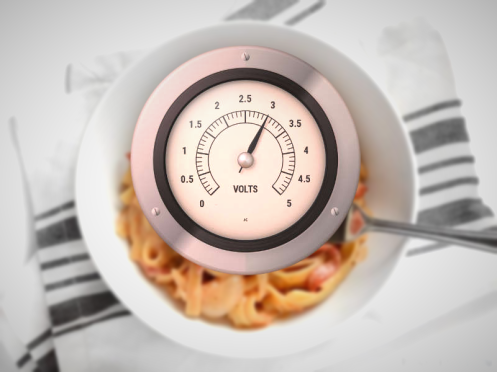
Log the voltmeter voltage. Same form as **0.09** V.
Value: **3** V
